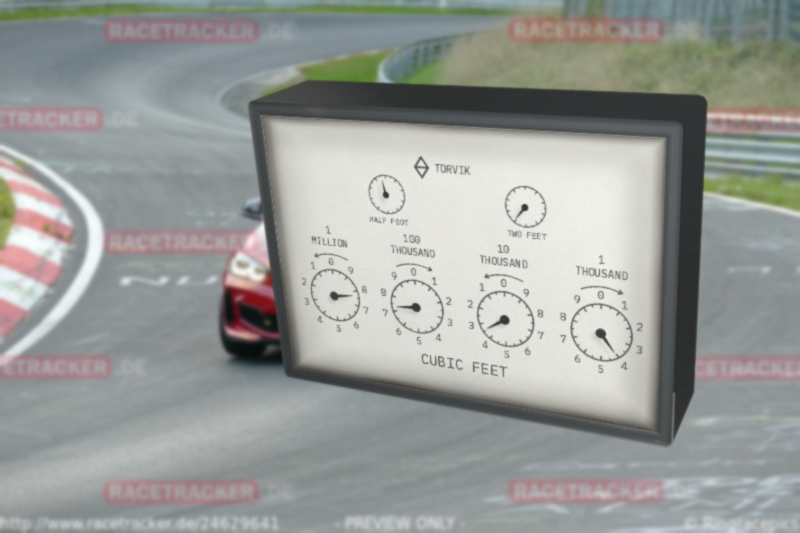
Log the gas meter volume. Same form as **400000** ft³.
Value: **773400** ft³
